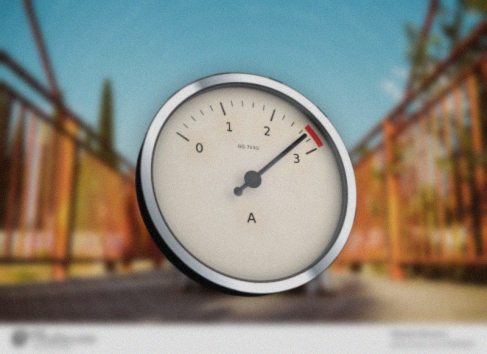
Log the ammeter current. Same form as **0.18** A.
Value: **2.7** A
